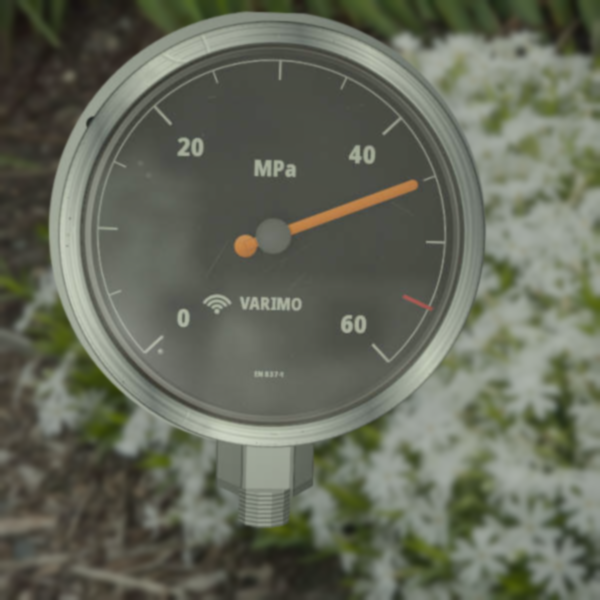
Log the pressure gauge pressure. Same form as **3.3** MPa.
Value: **45** MPa
